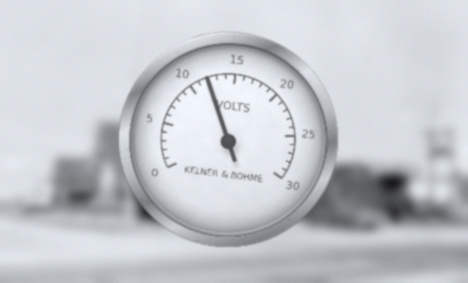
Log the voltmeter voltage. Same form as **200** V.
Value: **12** V
